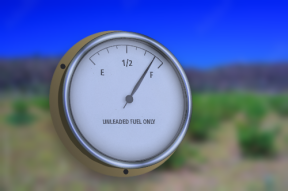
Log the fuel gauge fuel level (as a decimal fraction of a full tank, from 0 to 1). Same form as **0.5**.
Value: **0.875**
